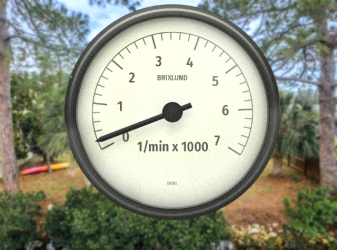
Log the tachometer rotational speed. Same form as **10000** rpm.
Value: **200** rpm
